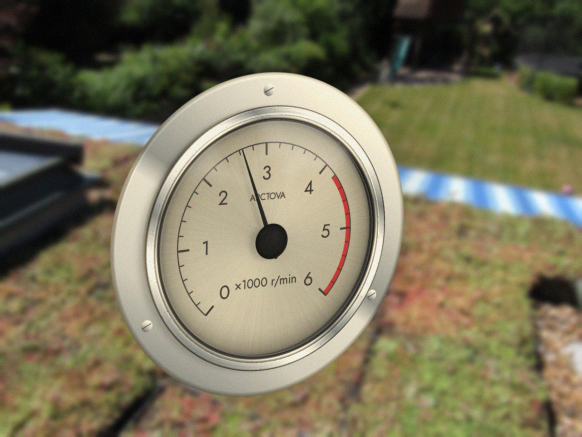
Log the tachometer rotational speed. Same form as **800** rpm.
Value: **2600** rpm
